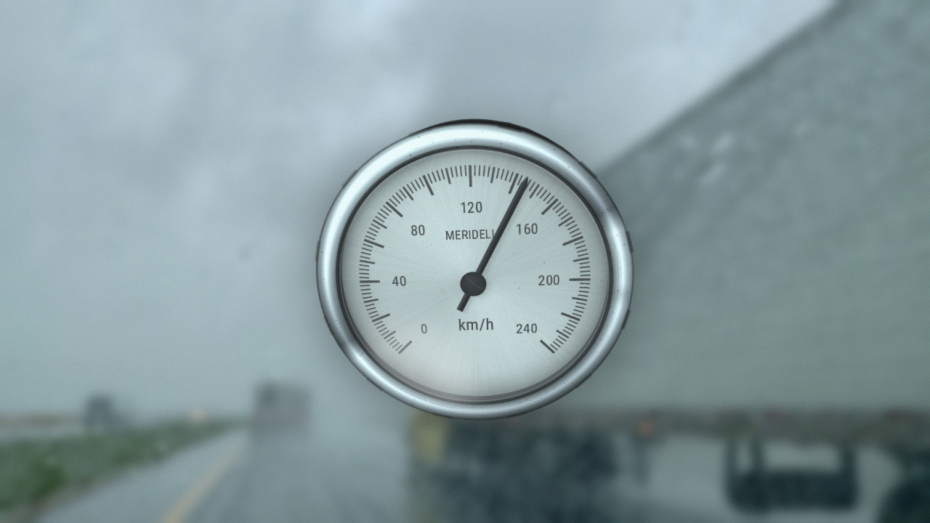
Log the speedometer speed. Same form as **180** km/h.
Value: **144** km/h
